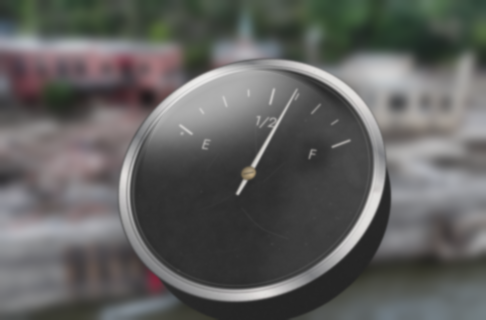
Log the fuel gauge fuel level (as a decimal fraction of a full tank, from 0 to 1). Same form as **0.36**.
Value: **0.625**
